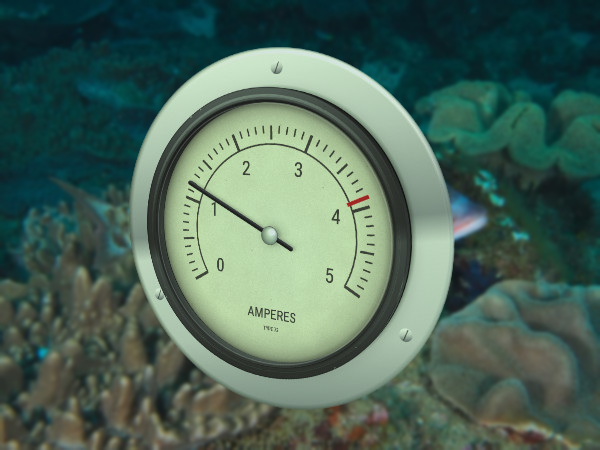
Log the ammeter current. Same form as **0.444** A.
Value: **1.2** A
